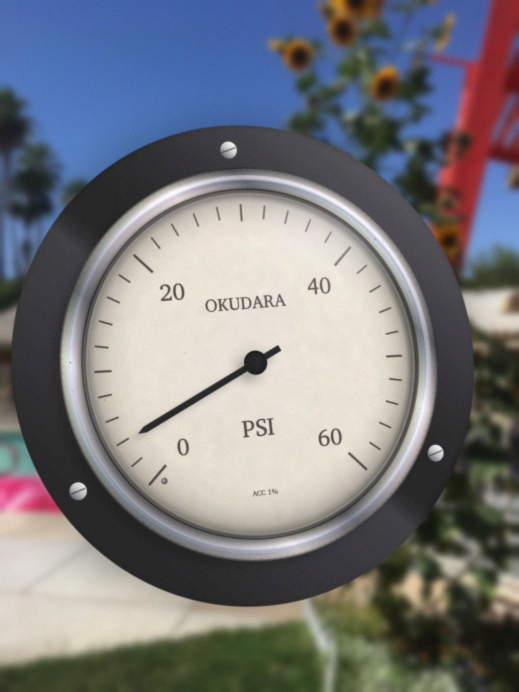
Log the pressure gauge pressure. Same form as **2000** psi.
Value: **4** psi
